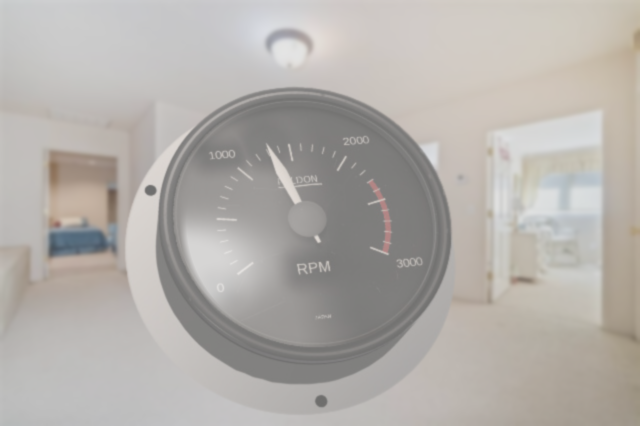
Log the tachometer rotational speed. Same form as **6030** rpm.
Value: **1300** rpm
